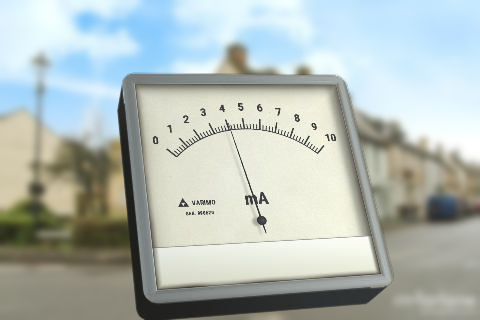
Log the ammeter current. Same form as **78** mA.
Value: **4** mA
